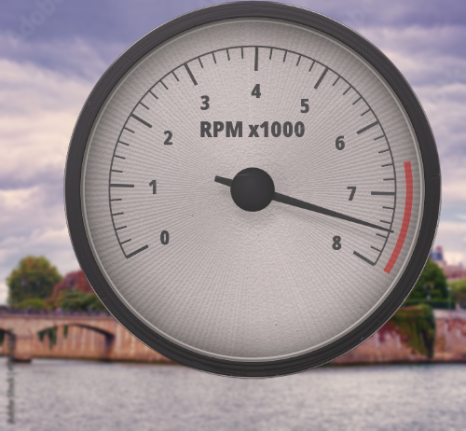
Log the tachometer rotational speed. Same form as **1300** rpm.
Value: **7500** rpm
